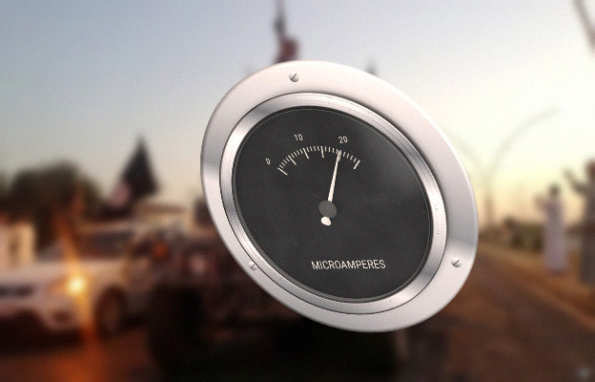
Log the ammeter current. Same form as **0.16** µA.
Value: **20** µA
